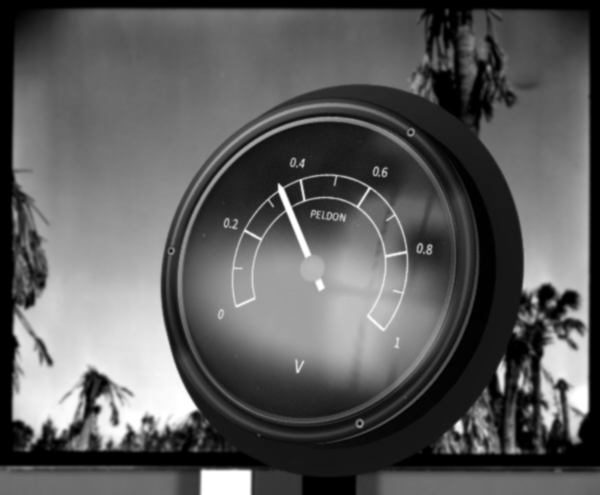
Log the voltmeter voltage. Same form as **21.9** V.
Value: **0.35** V
